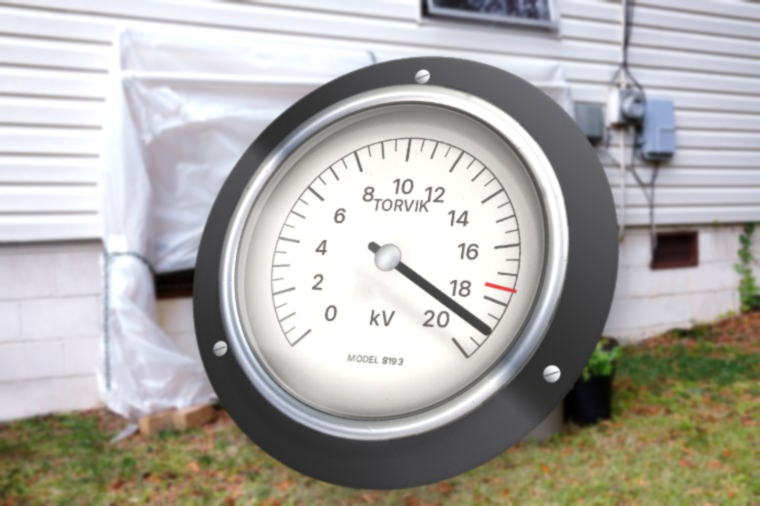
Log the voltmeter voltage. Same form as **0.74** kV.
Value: **19** kV
